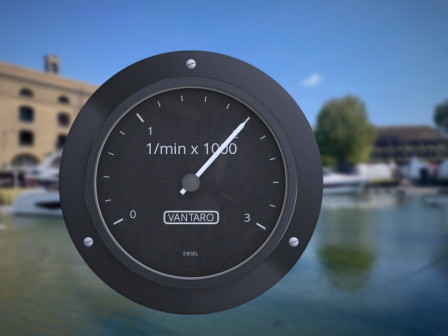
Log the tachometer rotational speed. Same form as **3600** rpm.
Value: **2000** rpm
